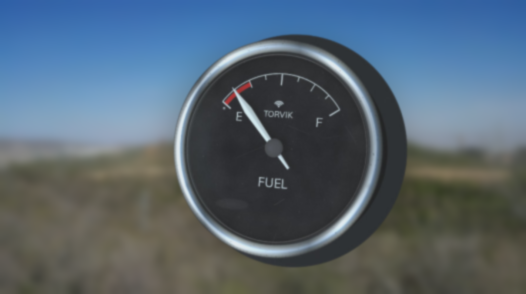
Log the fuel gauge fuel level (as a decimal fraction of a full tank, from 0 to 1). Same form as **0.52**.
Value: **0.125**
